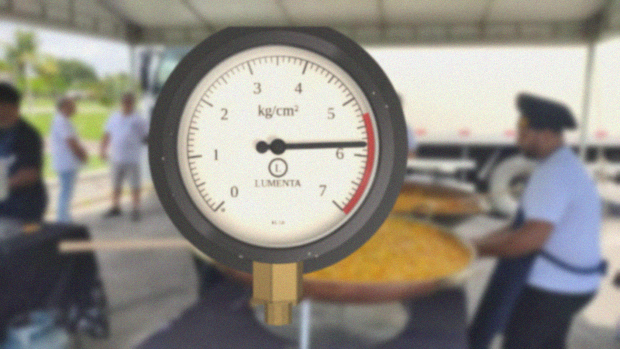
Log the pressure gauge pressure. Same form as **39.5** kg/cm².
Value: **5.8** kg/cm²
